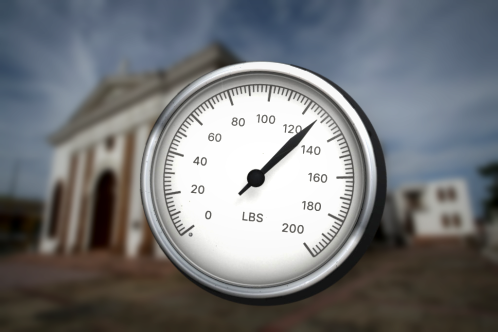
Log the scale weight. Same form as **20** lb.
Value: **128** lb
